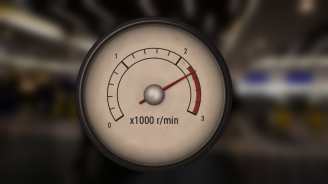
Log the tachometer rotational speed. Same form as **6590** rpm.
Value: **2300** rpm
